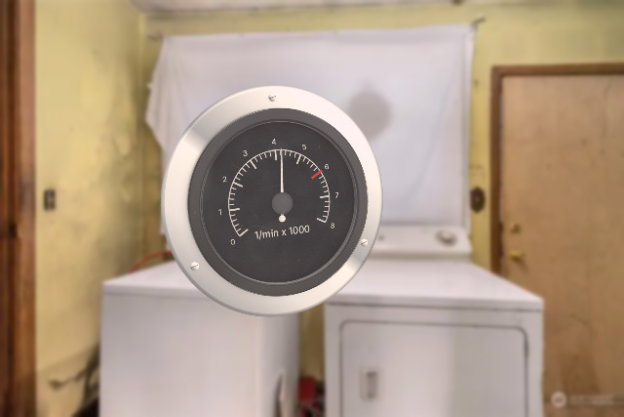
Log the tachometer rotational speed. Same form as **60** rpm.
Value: **4200** rpm
